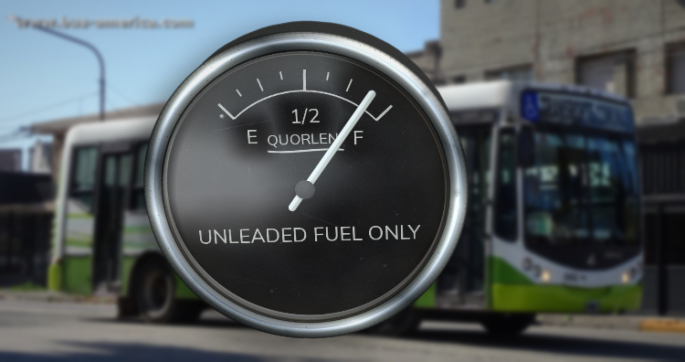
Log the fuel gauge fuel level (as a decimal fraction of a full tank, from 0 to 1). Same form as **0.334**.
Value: **0.875**
